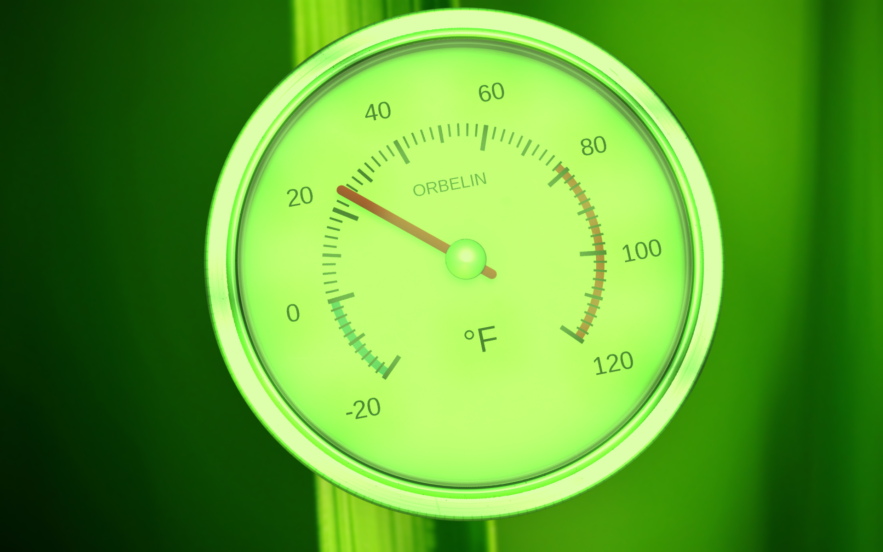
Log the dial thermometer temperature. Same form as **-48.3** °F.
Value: **24** °F
